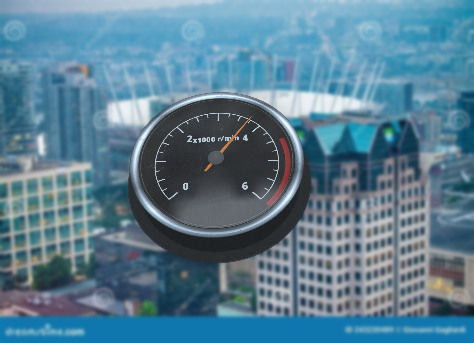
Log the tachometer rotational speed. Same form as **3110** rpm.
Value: **3750** rpm
